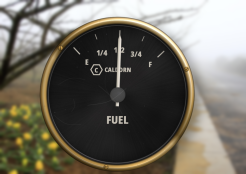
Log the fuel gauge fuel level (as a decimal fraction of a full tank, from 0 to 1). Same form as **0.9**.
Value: **0.5**
